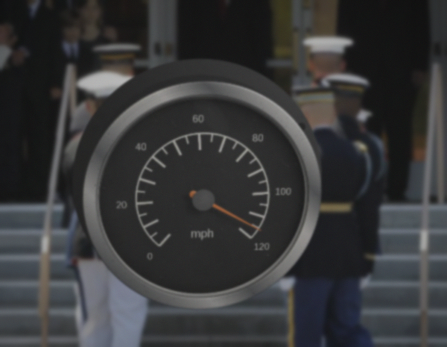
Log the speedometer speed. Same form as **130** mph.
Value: **115** mph
